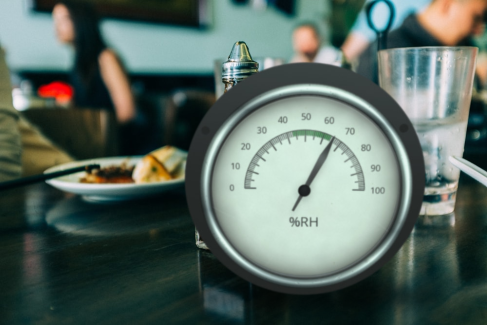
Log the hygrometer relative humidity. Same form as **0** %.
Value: **65** %
